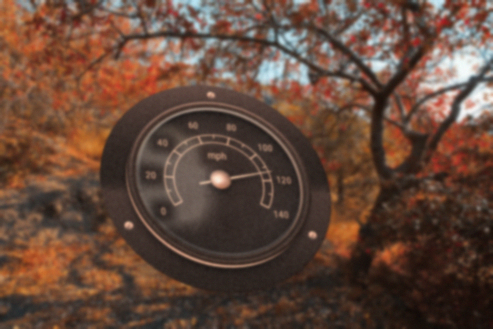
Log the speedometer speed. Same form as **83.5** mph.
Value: **115** mph
